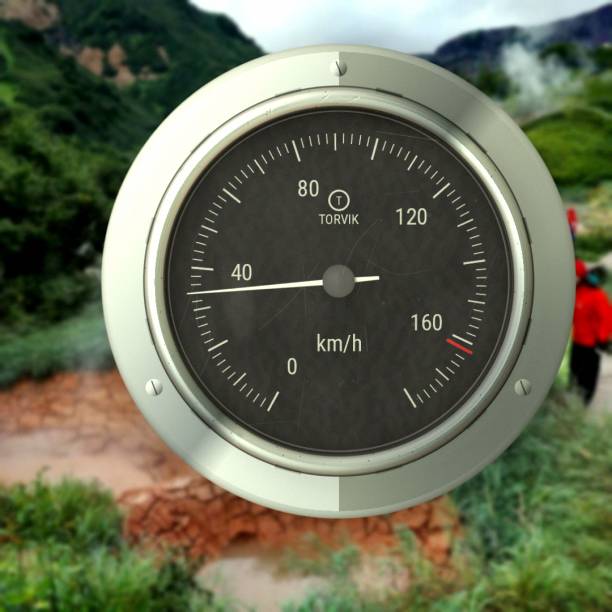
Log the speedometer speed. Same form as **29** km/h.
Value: **34** km/h
